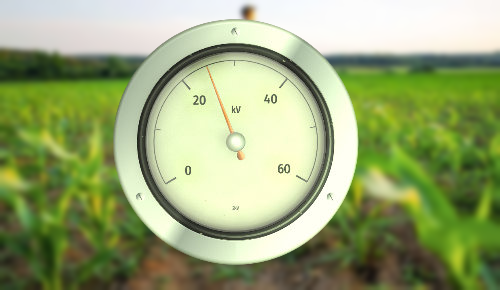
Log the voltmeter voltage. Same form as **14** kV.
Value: **25** kV
